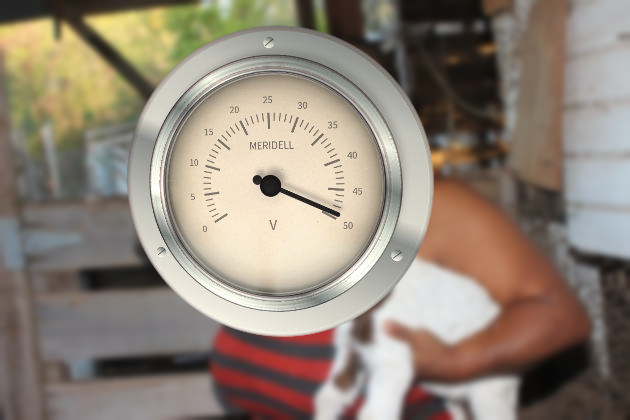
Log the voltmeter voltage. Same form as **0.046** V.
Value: **49** V
